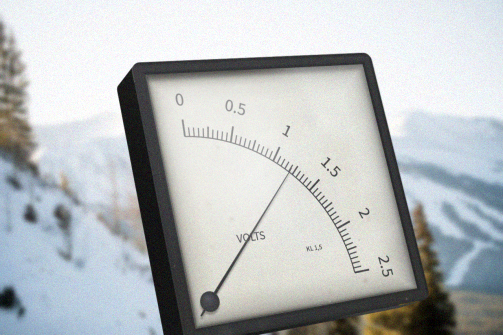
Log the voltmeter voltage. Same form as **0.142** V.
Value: **1.2** V
